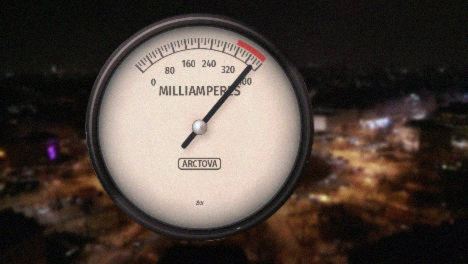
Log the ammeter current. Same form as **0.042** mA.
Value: **380** mA
